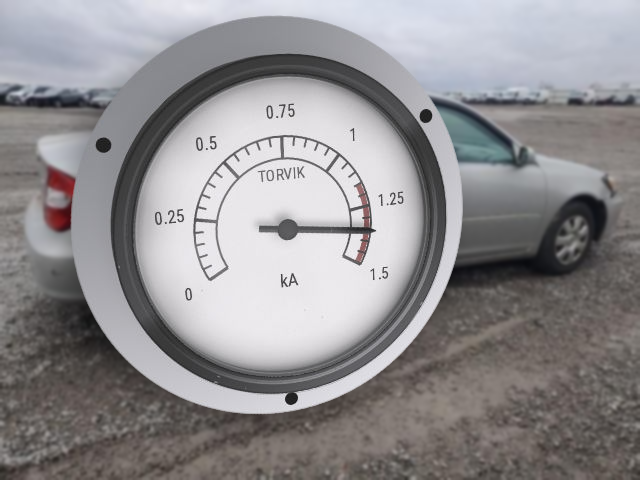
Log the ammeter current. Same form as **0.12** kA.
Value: **1.35** kA
